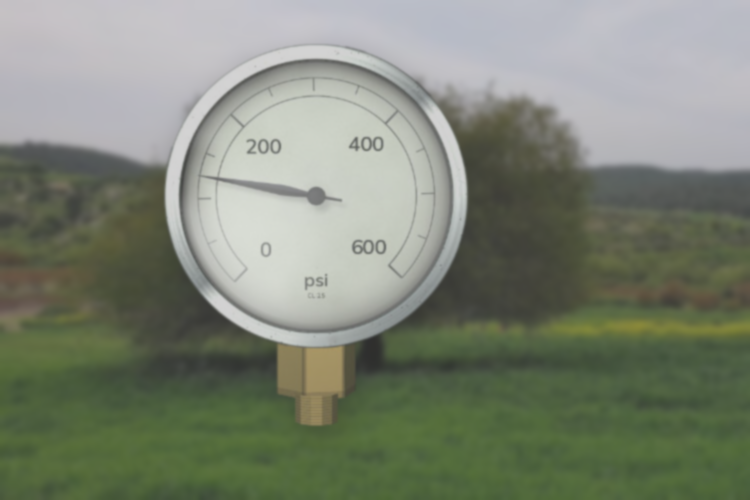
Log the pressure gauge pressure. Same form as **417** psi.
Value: **125** psi
